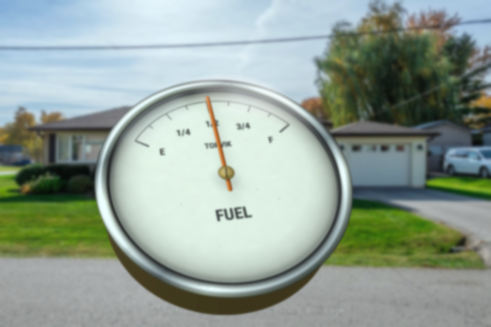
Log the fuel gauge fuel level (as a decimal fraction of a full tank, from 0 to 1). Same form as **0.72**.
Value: **0.5**
